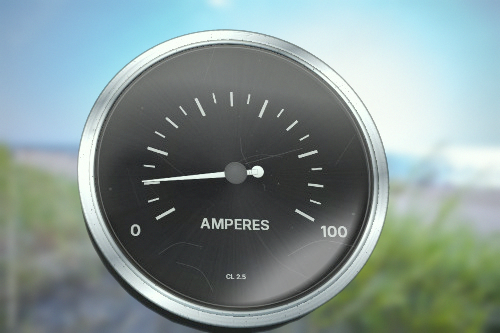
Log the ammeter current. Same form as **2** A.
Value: **10** A
